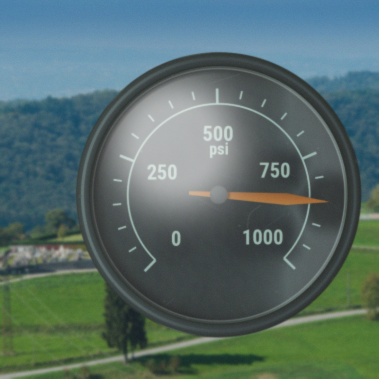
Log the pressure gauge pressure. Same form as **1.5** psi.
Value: **850** psi
